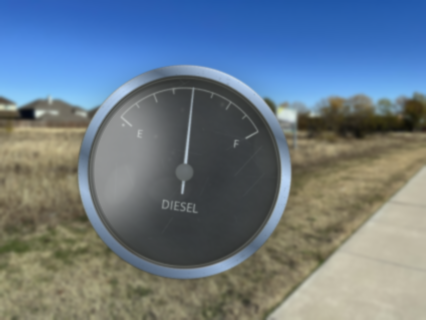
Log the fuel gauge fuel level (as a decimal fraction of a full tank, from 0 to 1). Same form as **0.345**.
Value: **0.5**
